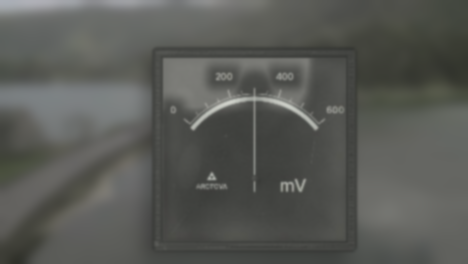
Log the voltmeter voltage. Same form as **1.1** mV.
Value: **300** mV
